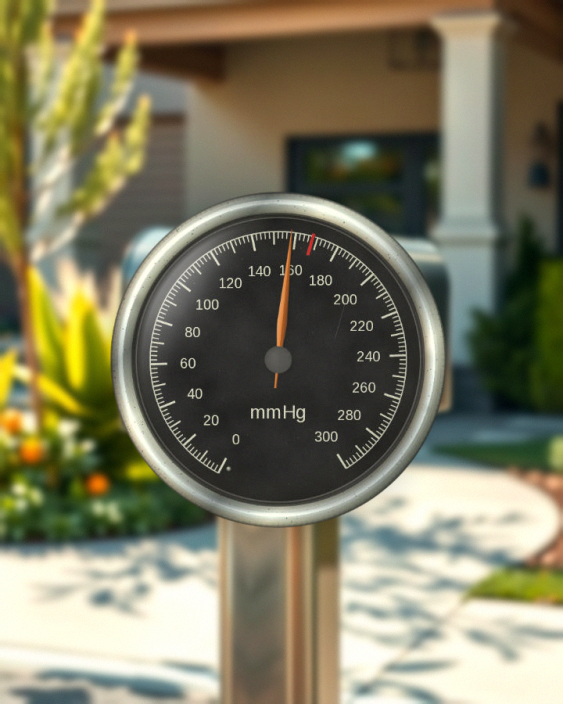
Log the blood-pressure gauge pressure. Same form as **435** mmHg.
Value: **158** mmHg
